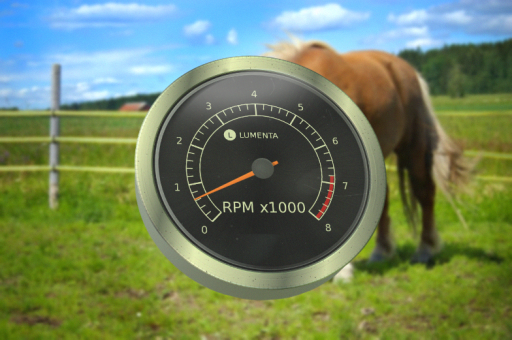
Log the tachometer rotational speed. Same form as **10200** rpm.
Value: **600** rpm
